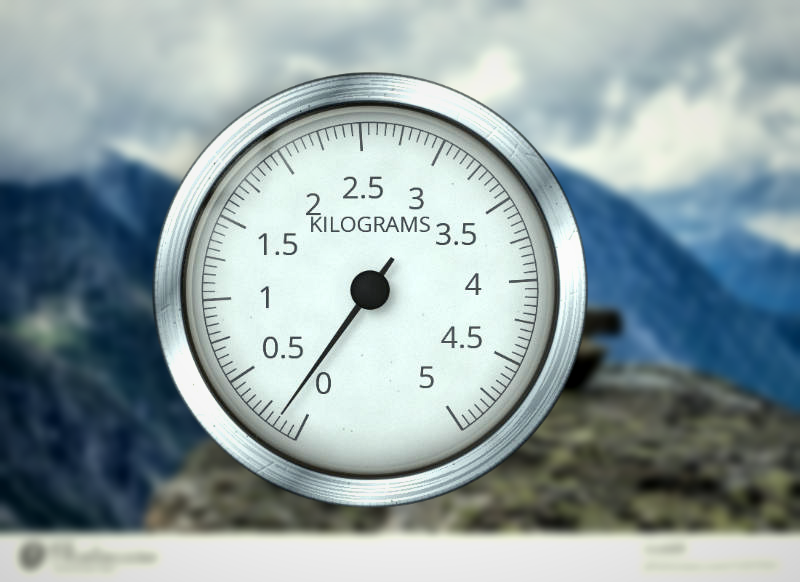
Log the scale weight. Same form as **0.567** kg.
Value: **0.15** kg
